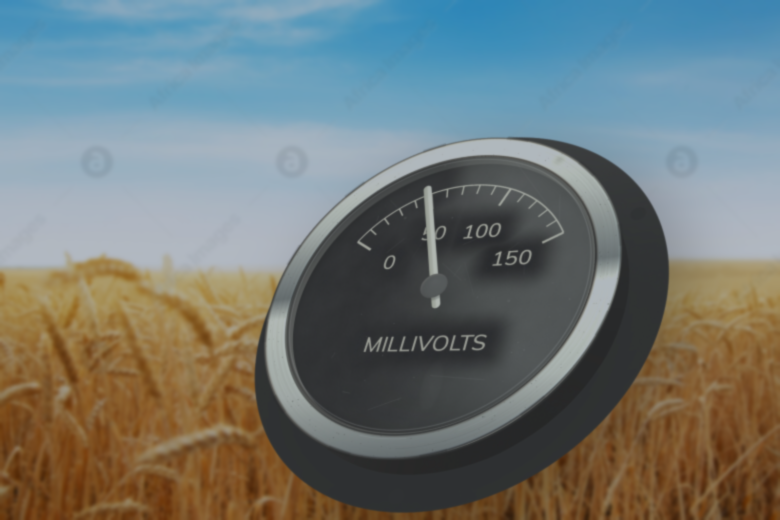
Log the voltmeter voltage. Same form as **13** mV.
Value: **50** mV
